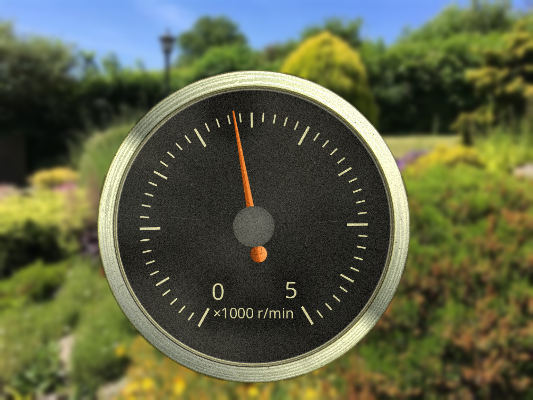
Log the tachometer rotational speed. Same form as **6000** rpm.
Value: **2350** rpm
